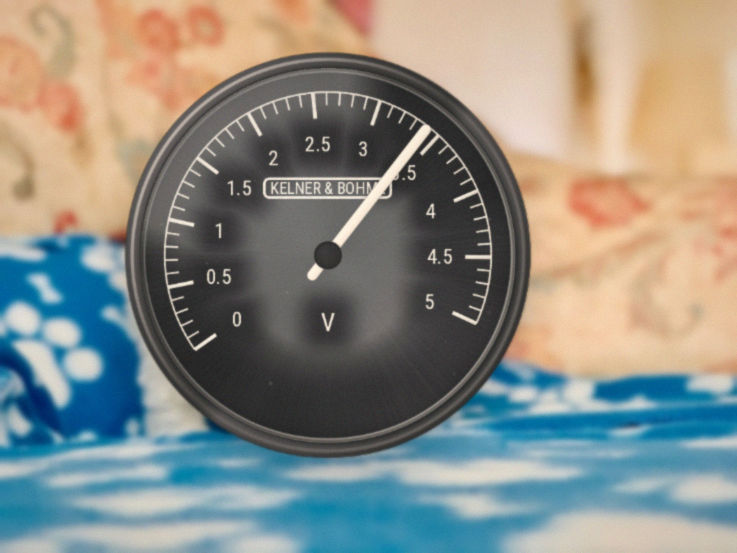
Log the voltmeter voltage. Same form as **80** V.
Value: **3.4** V
